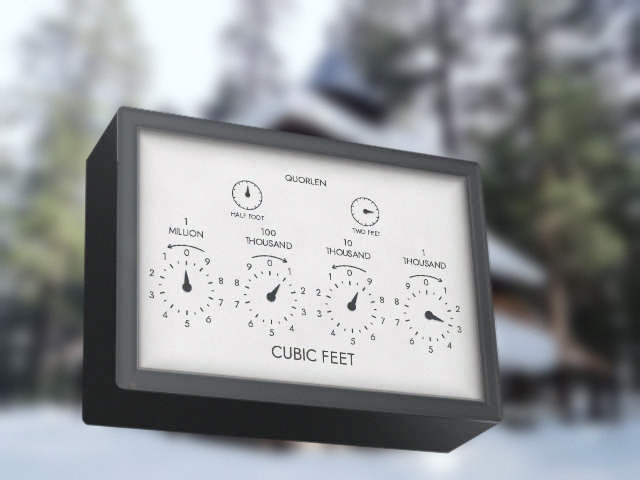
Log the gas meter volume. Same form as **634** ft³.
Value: **9300** ft³
